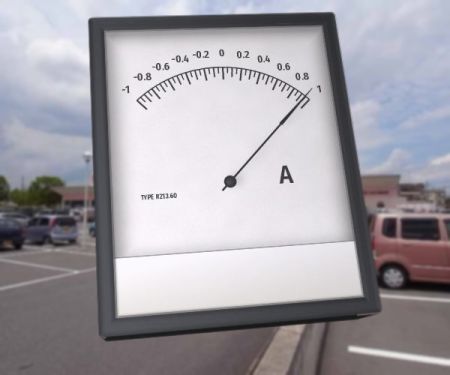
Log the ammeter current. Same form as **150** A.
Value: **0.95** A
